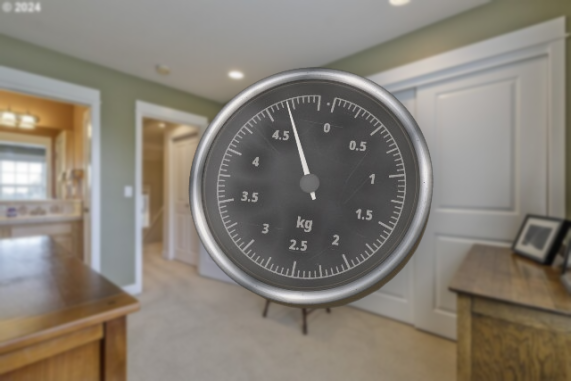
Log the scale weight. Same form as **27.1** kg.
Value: **4.7** kg
